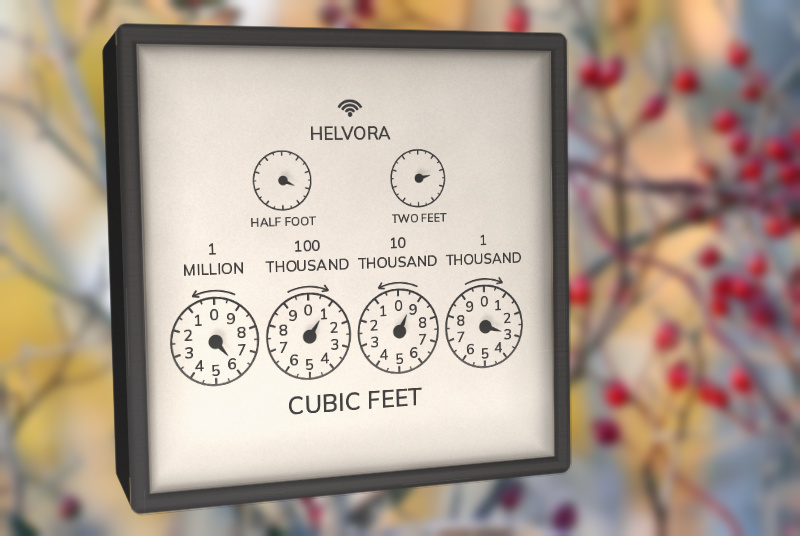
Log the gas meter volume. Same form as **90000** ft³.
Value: **609300** ft³
